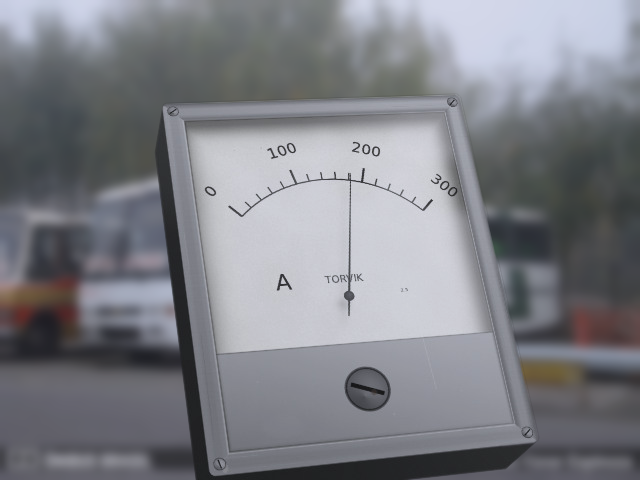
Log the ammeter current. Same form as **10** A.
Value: **180** A
